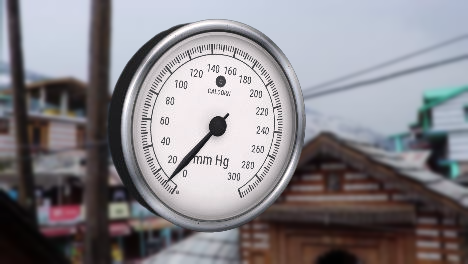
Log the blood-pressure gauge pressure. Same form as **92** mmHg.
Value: **10** mmHg
